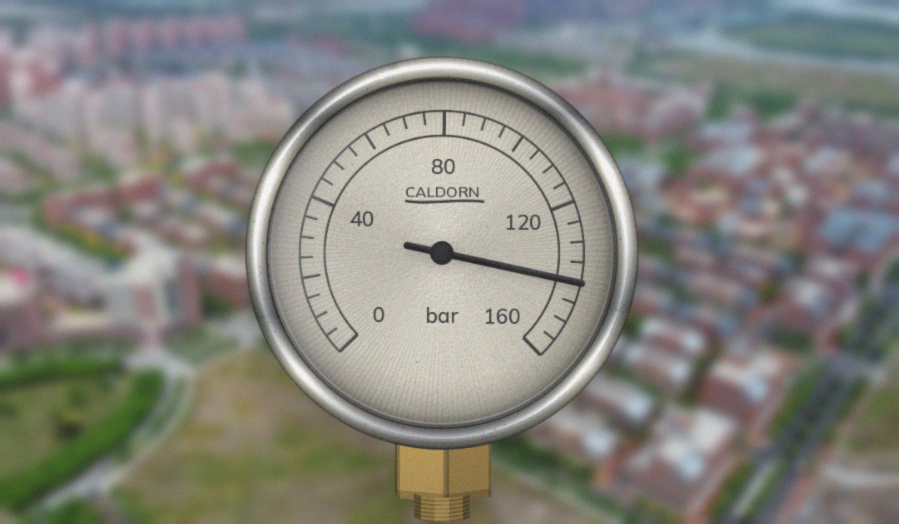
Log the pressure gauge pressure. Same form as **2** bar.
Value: **140** bar
